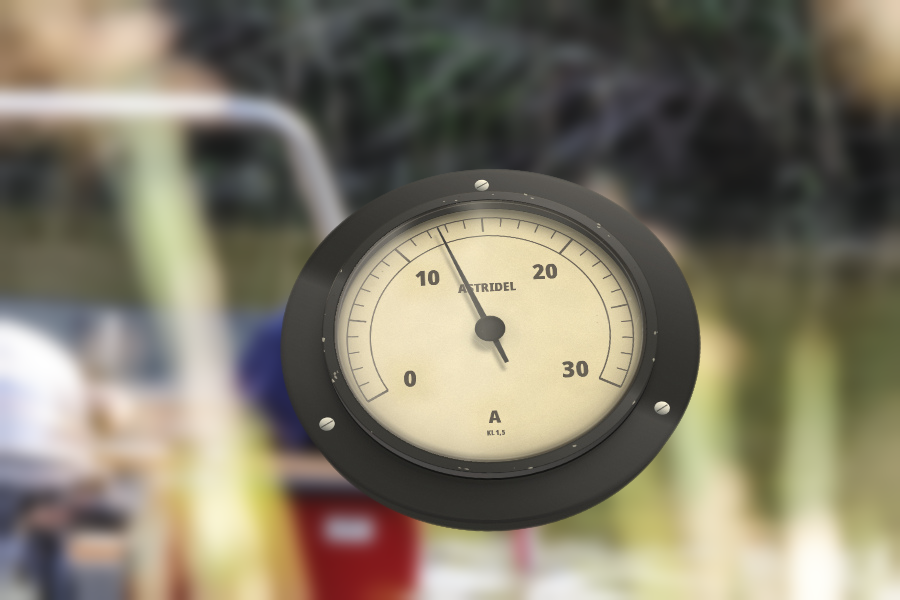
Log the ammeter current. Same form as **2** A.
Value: **12.5** A
